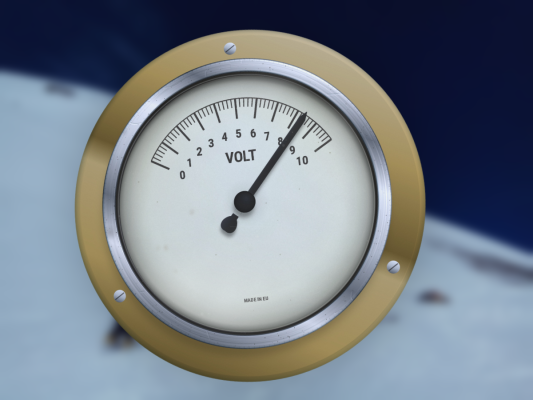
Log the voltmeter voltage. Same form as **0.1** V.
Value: **8.4** V
